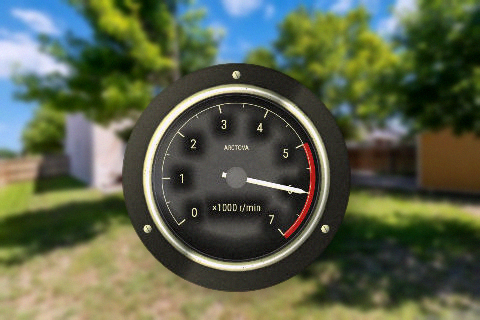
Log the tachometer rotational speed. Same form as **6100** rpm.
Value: **6000** rpm
